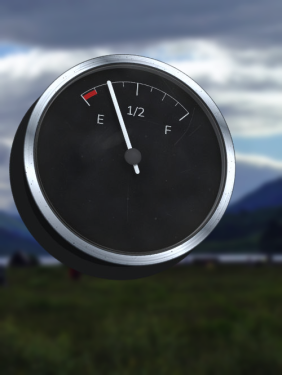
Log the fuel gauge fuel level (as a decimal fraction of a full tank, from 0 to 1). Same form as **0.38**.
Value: **0.25**
